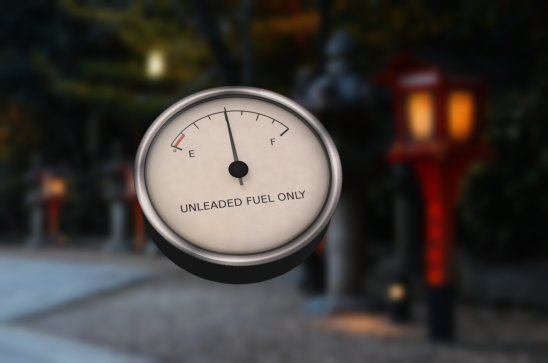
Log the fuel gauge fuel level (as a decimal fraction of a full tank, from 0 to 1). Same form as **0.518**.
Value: **0.5**
